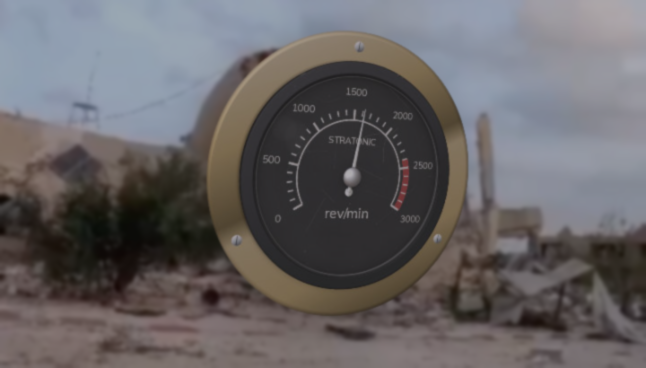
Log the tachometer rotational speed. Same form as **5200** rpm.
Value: **1600** rpm
